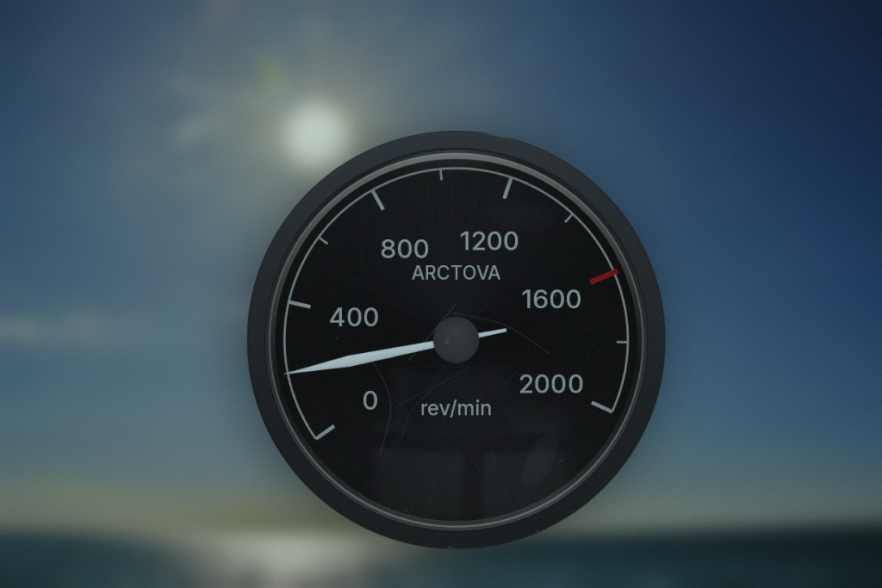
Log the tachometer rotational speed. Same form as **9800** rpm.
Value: **200** rpm
